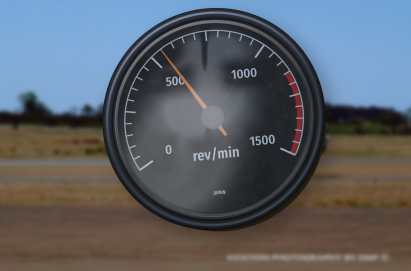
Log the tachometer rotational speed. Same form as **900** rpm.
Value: **550** rpm
